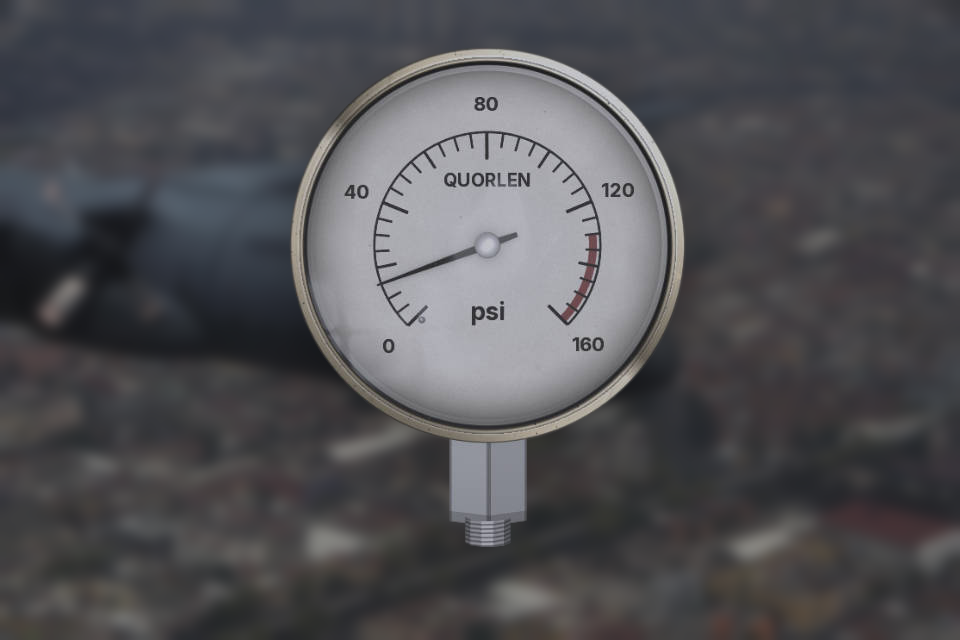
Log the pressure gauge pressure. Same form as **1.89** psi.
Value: **15** psi
